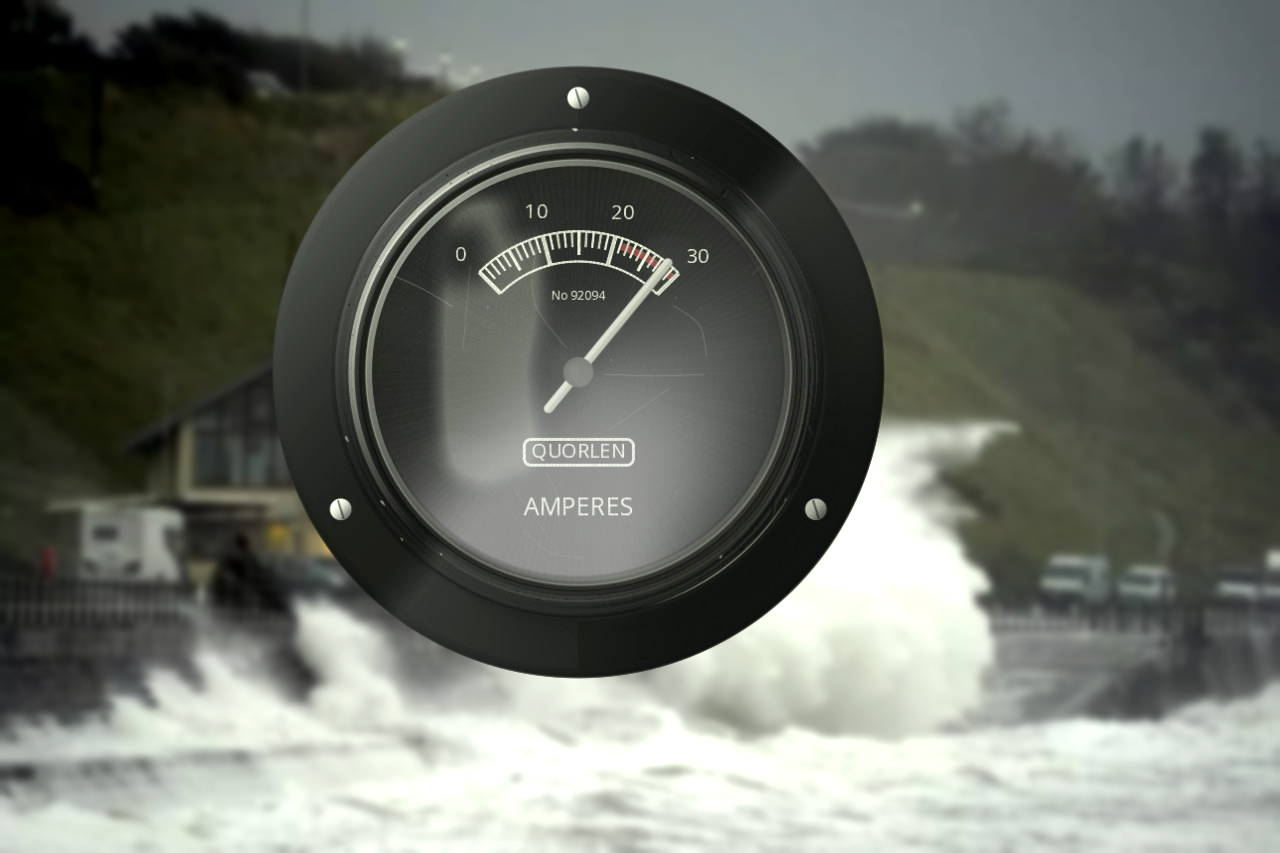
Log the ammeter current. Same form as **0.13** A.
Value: **28** A
